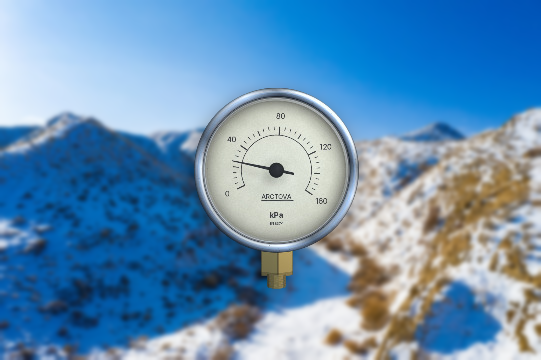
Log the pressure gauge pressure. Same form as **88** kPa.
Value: **25** kPa
